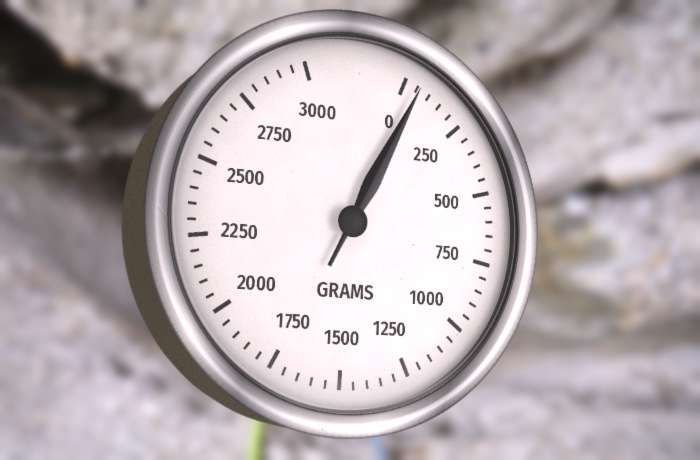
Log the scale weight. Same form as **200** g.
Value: **50** g
